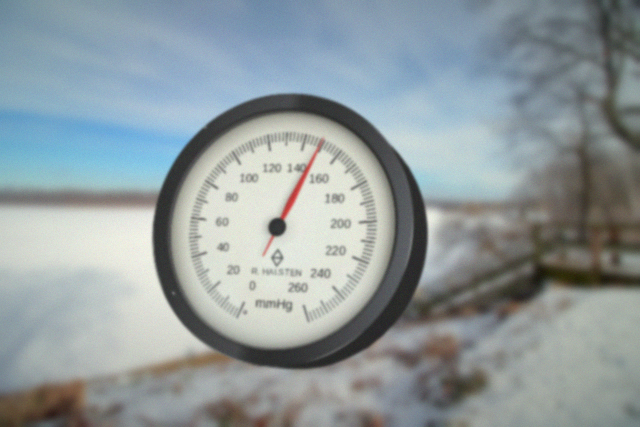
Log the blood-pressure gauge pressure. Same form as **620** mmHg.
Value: **150** mmHg
